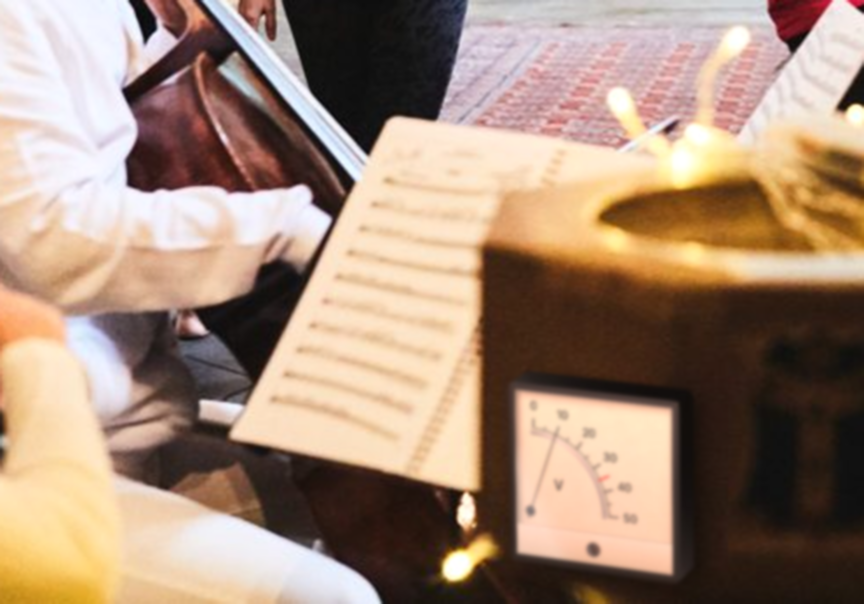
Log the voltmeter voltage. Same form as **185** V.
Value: **10** V
